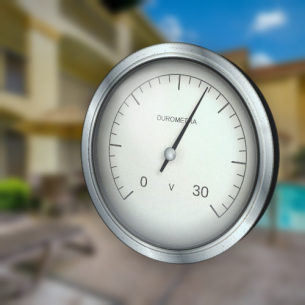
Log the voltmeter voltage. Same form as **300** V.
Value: **18** V
